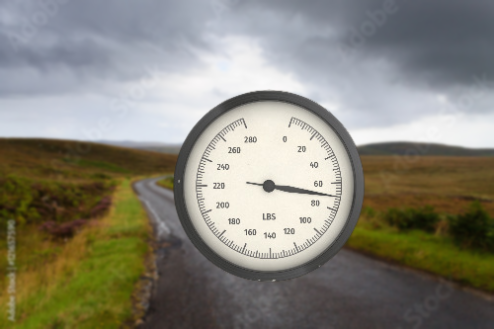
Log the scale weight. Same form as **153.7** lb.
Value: **70** lb
